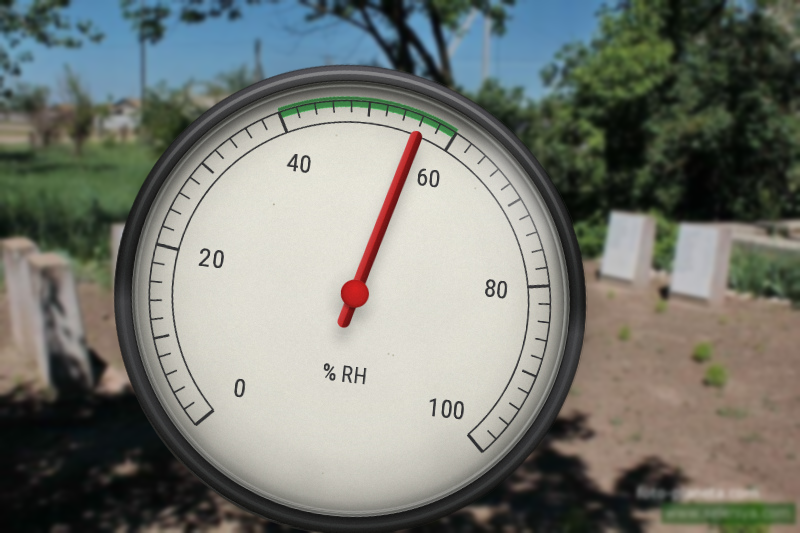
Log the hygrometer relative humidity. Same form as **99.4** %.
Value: **56** %
